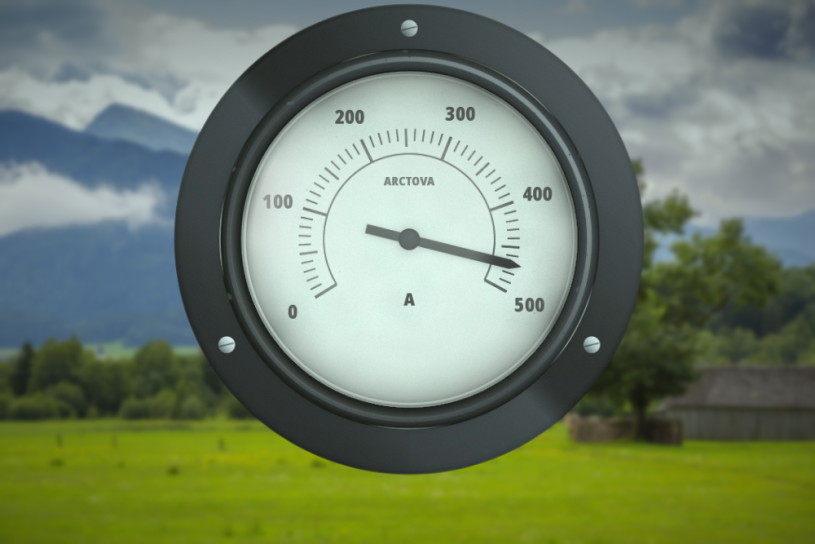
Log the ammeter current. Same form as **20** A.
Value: **470** A
